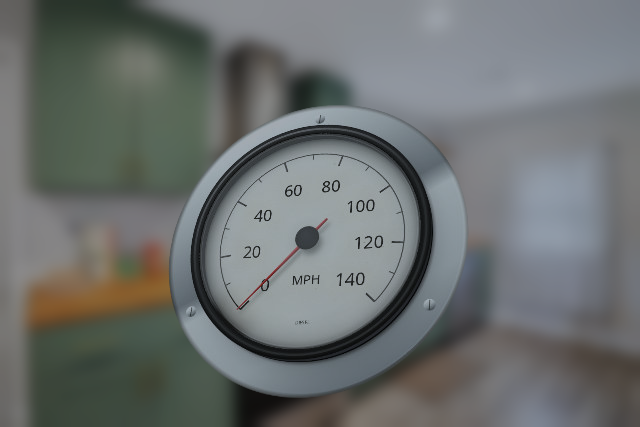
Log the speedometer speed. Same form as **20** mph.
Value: **0** mph
